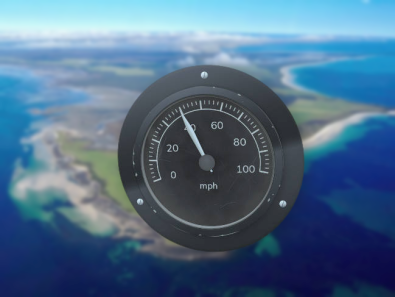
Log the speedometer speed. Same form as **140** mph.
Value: **40** mph
